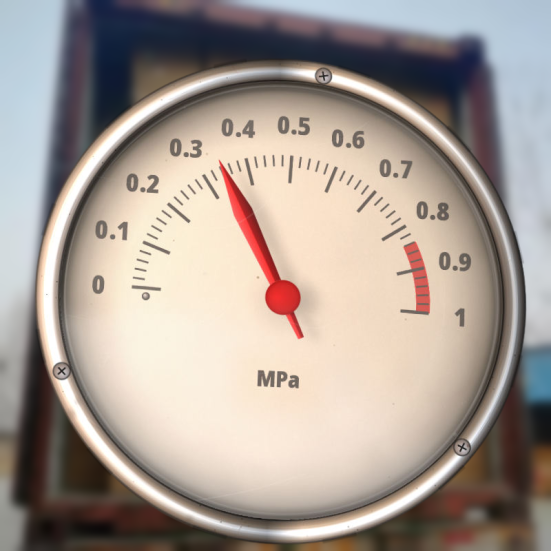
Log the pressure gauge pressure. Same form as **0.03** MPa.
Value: **0.34** MPa
